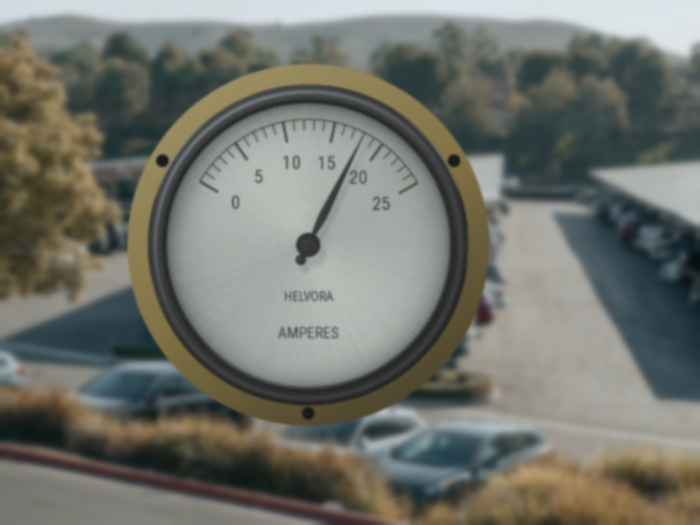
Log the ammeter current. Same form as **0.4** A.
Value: **18** A
